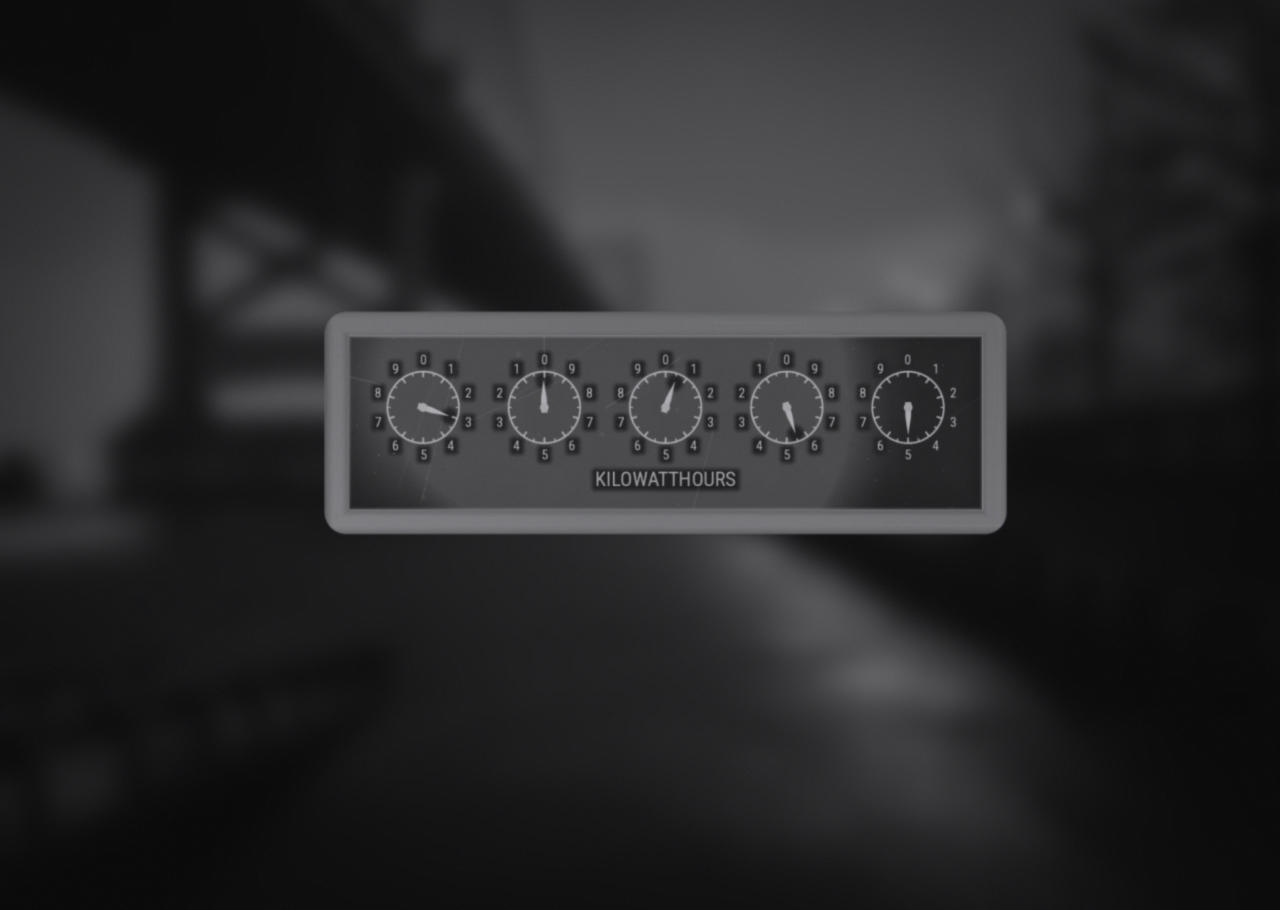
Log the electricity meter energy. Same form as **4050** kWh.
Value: **30055** kWh
